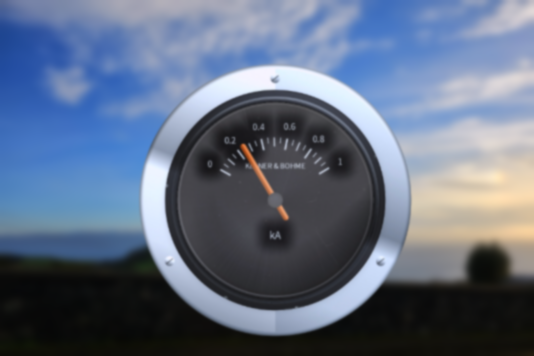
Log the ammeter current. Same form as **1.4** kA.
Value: **0.25** kA
